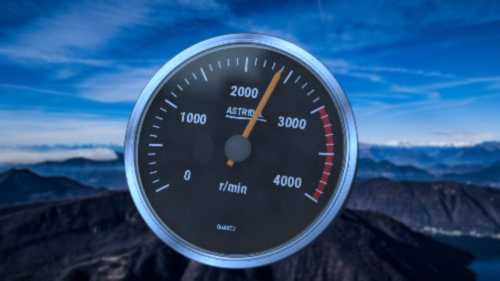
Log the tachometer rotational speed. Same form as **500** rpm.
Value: **2400** rpm
